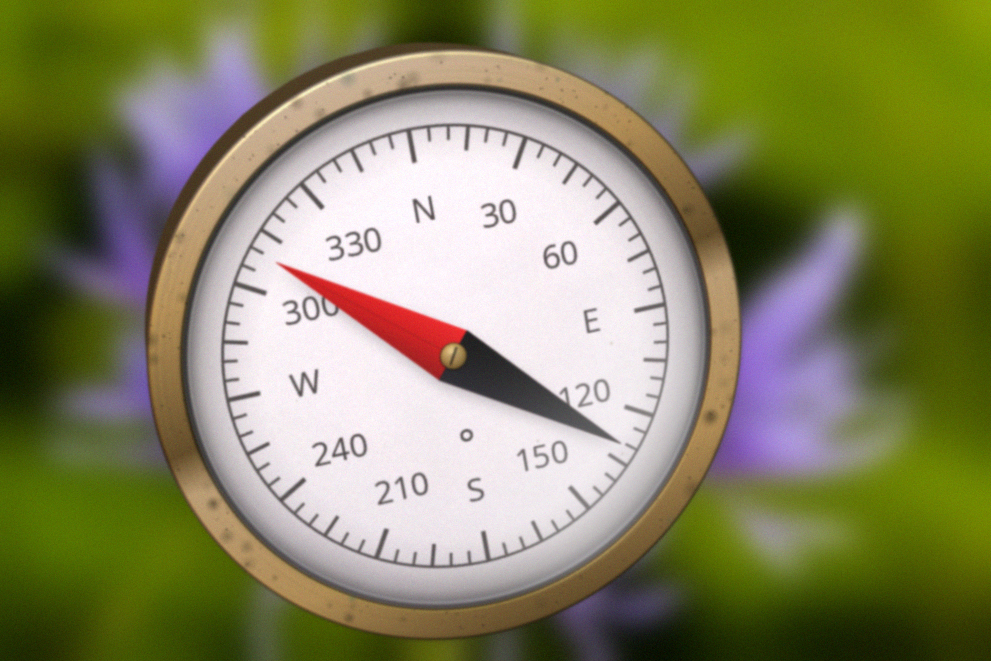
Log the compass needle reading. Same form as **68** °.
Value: **310** °
